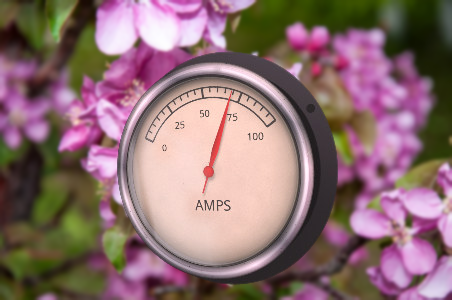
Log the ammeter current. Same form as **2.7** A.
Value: **70** A
